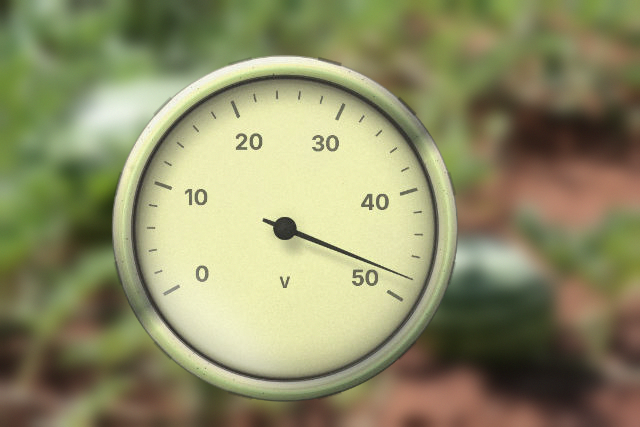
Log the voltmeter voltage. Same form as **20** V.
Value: **48** V
